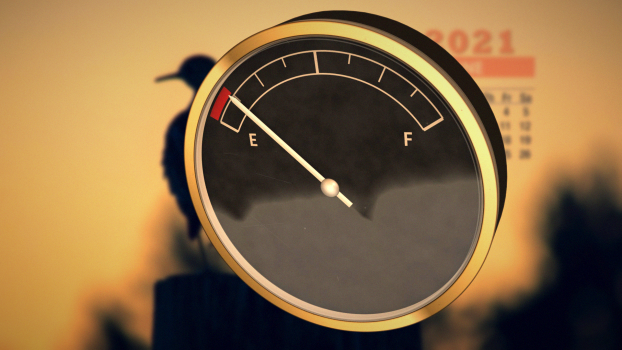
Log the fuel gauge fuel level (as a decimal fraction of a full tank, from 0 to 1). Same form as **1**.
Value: **0.125**
